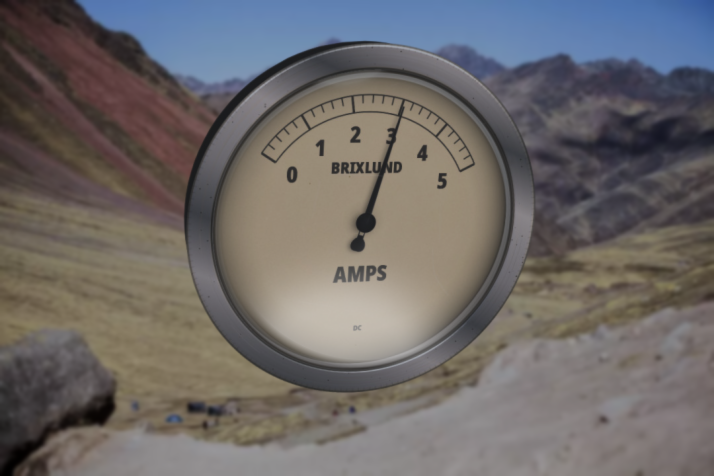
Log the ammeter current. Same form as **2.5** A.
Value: **3** A
